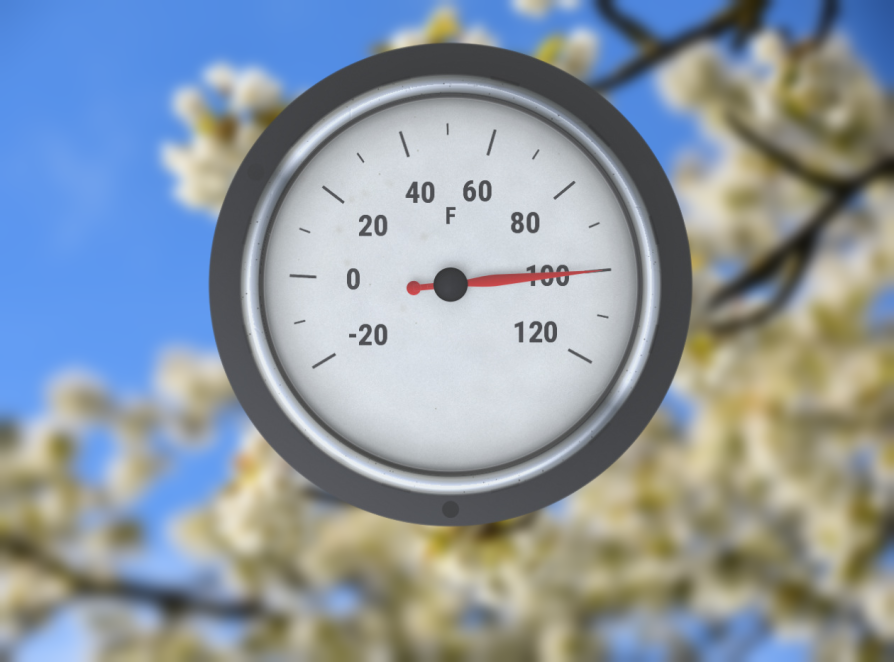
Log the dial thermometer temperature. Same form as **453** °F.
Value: **100** °F
